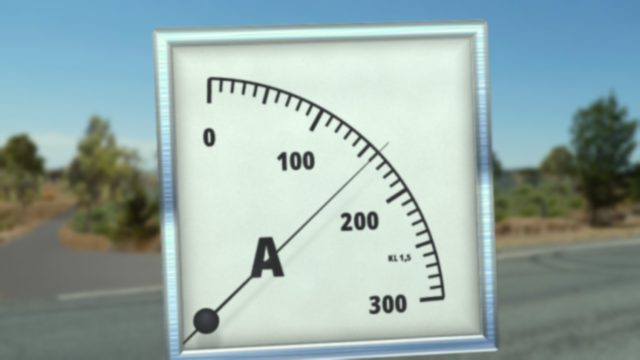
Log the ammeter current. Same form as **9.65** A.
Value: **160** A
